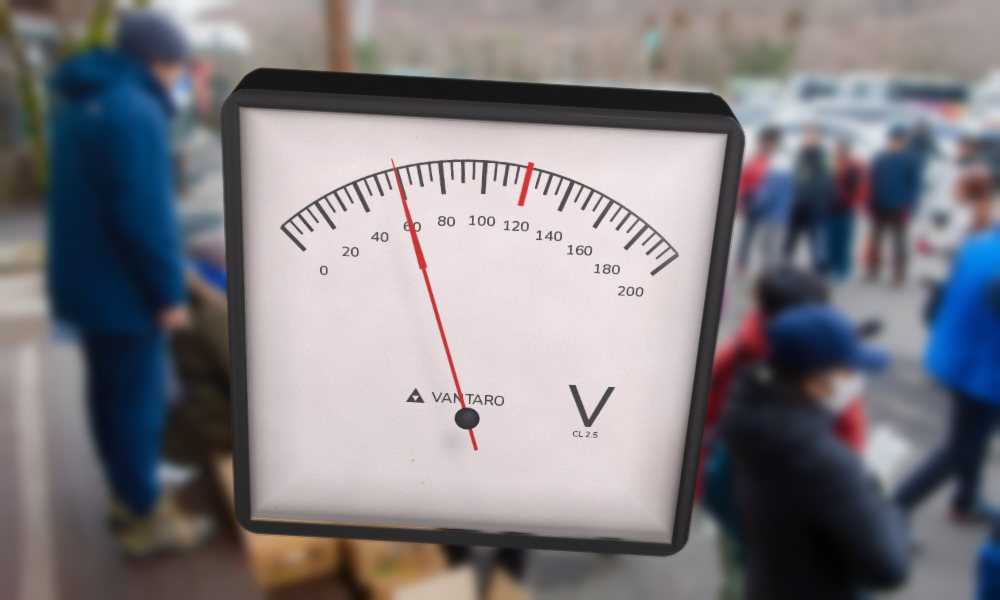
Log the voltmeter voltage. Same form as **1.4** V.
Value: **60** V
